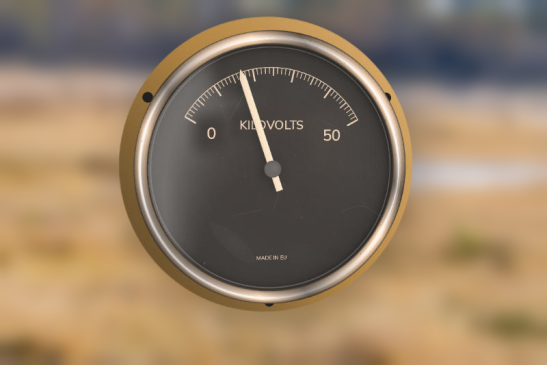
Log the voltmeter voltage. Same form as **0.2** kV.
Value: **17** kV
